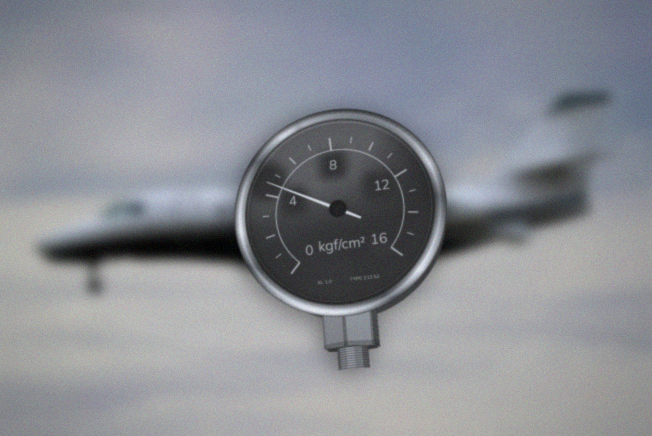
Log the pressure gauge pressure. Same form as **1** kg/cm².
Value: **4.5** kg/cm²
